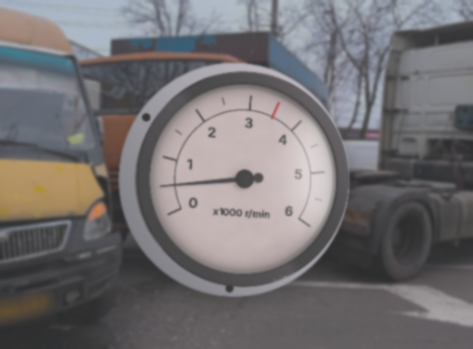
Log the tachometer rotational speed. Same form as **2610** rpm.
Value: **500** rpm
